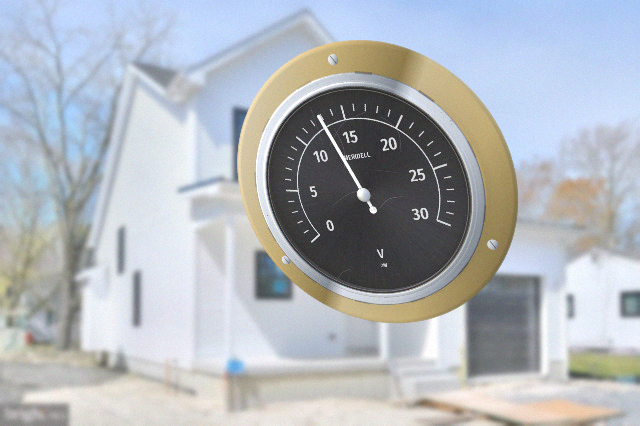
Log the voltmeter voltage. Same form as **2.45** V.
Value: **13** V
